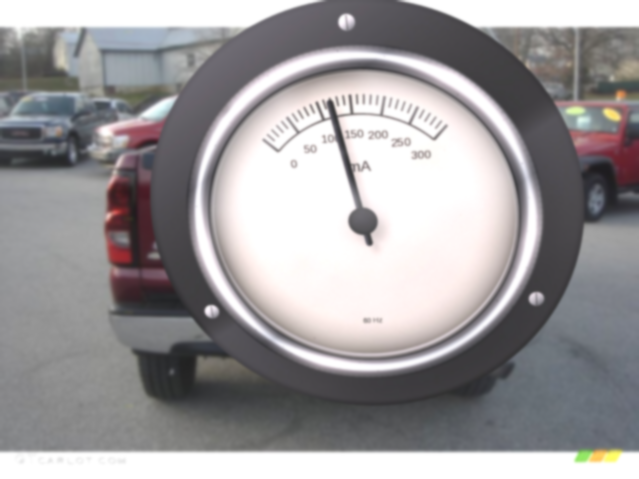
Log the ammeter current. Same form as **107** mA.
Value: **120** mA
